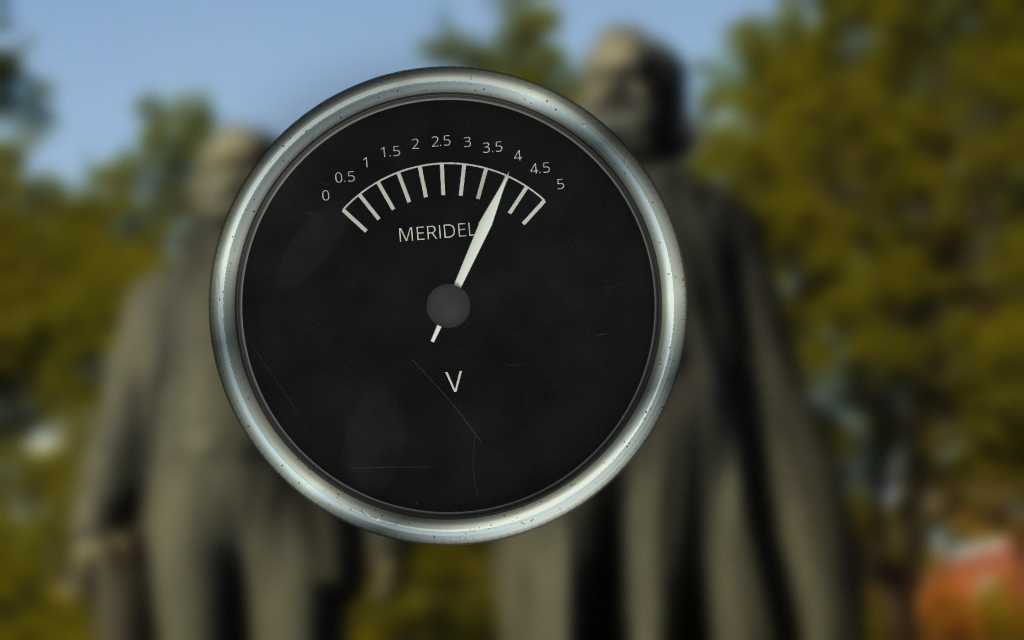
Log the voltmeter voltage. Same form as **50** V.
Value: **4** V
